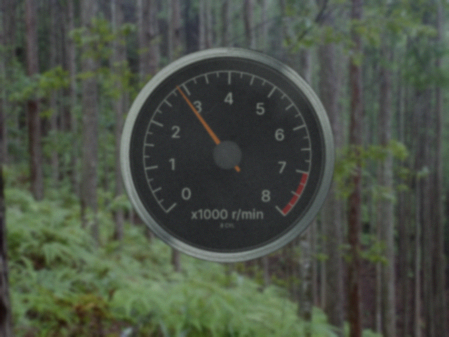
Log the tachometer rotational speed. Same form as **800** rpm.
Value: **2875** rpm
